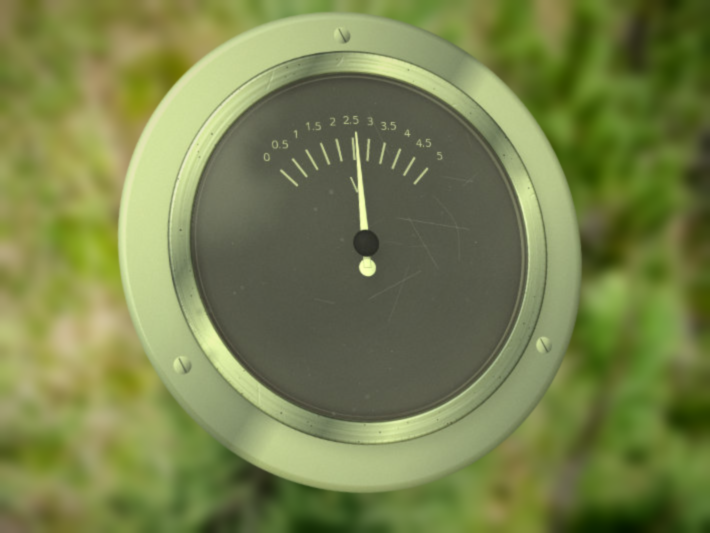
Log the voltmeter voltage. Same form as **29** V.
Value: **2.5** V
